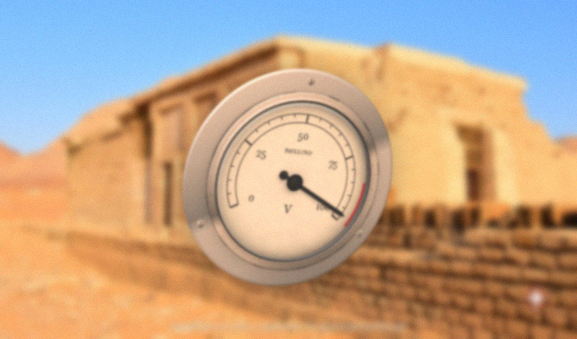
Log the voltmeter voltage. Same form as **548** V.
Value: **97.5** V
